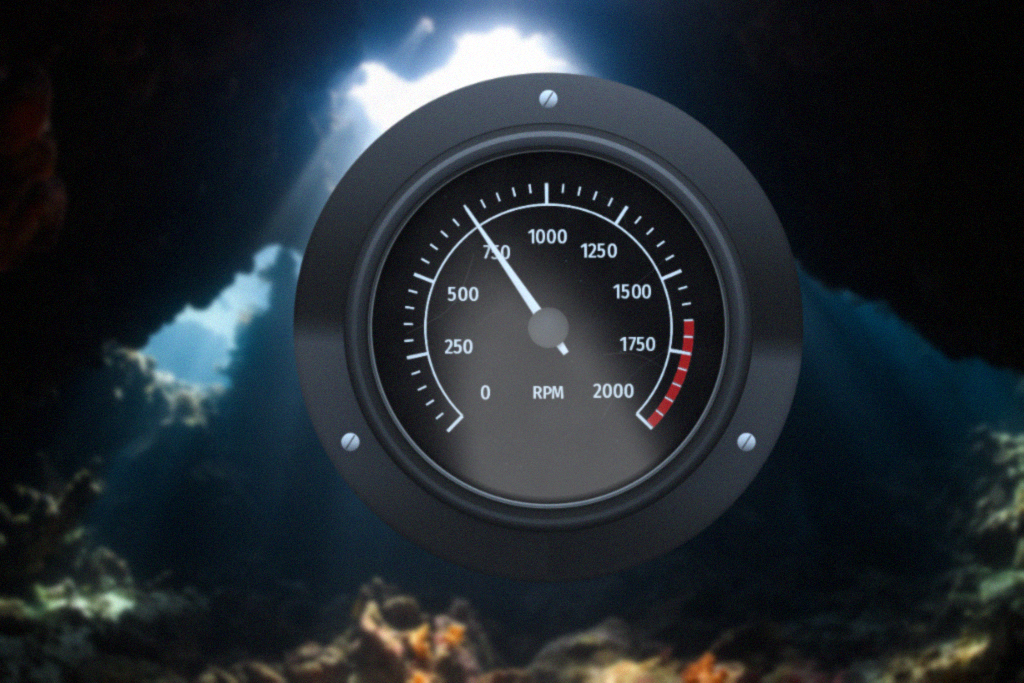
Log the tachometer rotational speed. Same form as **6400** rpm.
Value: **750** rpm
